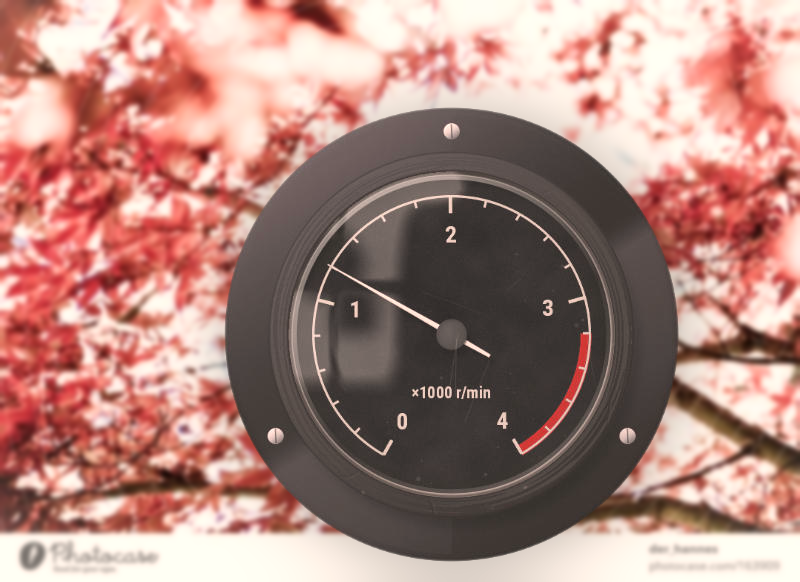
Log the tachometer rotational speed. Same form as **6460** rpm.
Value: **1200** rpm
